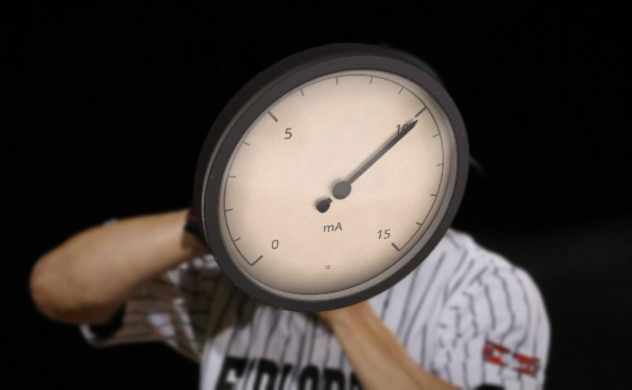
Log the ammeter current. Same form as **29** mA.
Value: **10** mA
